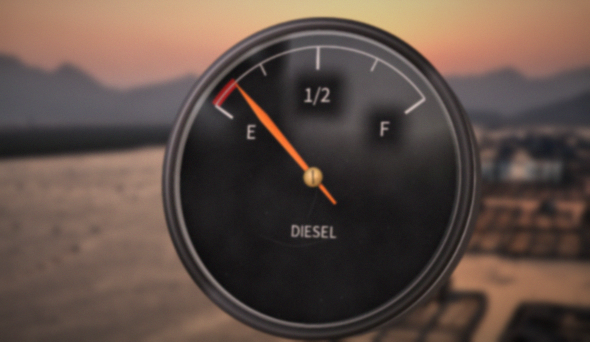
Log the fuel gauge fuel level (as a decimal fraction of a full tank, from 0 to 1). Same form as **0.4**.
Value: **0.125**
